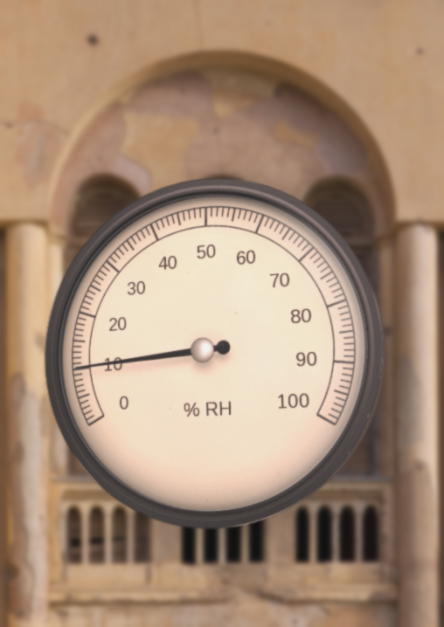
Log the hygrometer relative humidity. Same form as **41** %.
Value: **10** %
